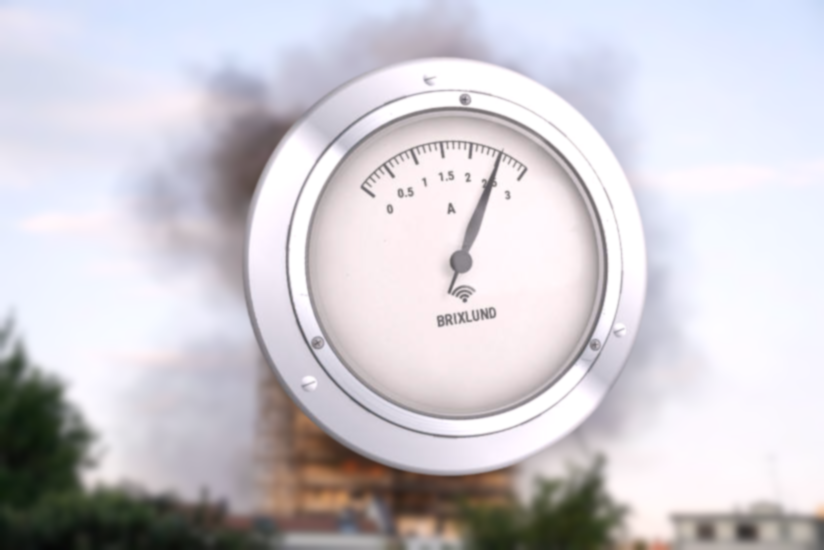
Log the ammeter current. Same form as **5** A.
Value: **2.5** A
